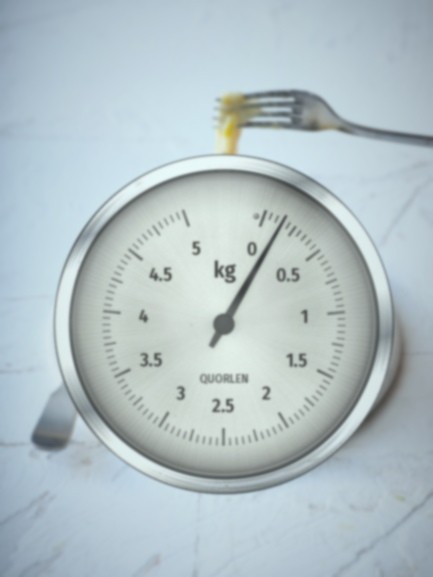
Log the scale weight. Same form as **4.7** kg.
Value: **0.15** kg
